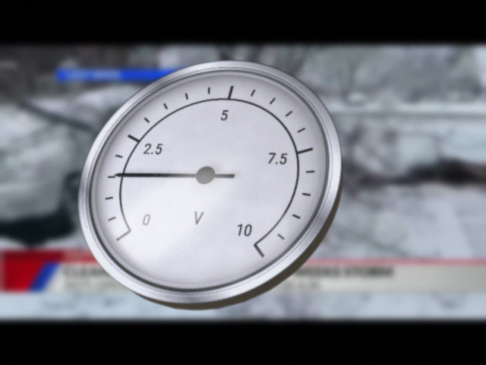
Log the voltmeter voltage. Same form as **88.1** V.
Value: **1.5** V
